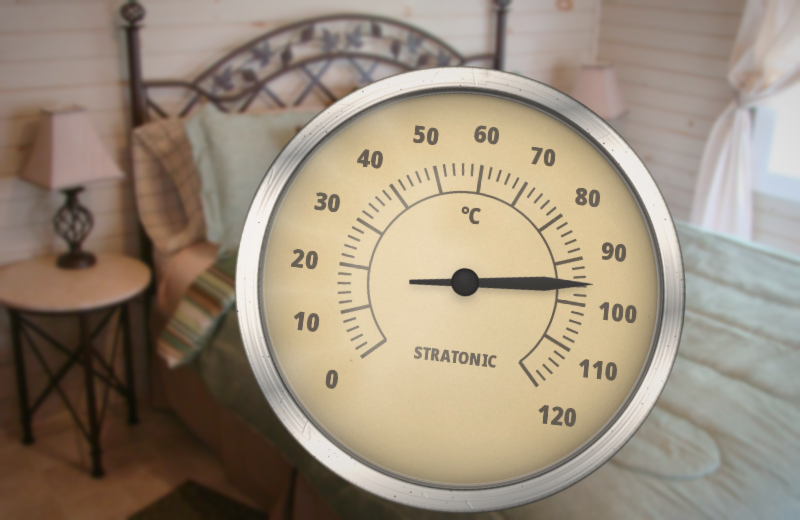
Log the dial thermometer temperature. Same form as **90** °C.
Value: **96** °C
